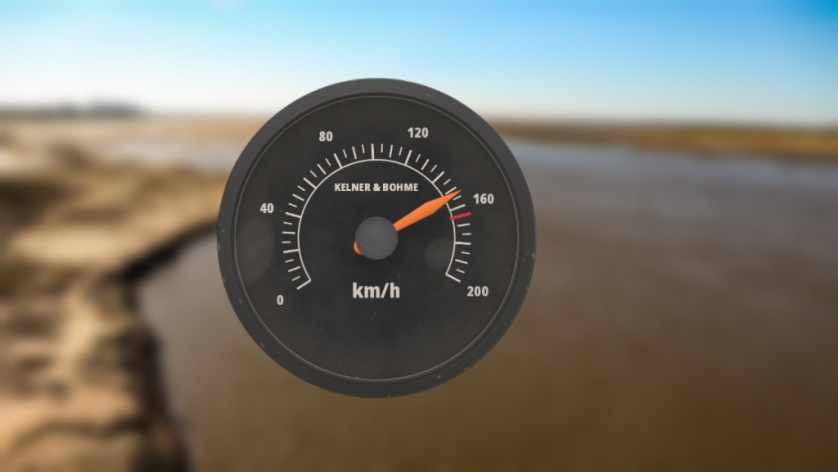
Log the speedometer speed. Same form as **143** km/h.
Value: **152.5** km/h
